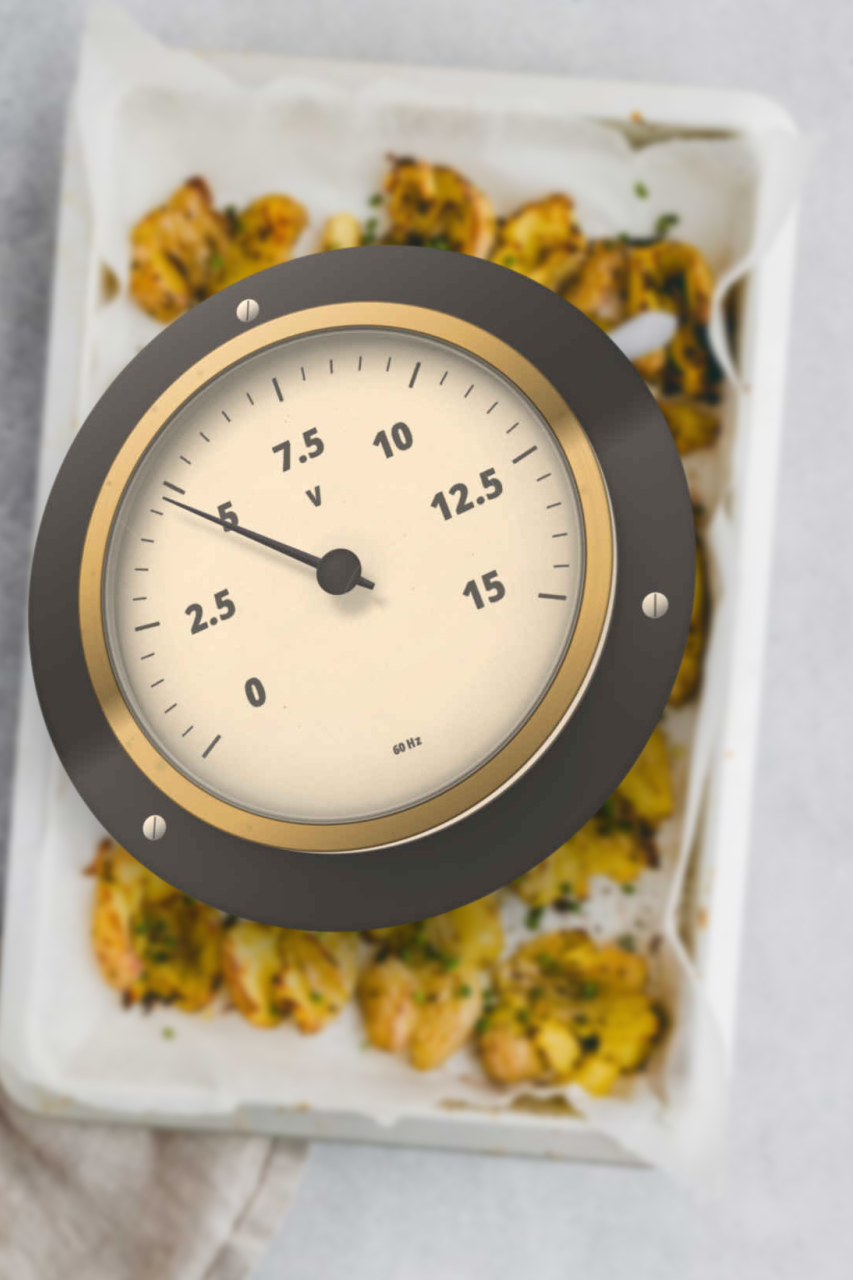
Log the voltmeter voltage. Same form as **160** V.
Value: **4.75** V
